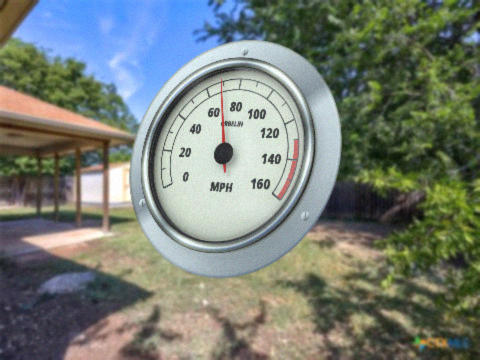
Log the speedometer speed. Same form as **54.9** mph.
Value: **70** mph
